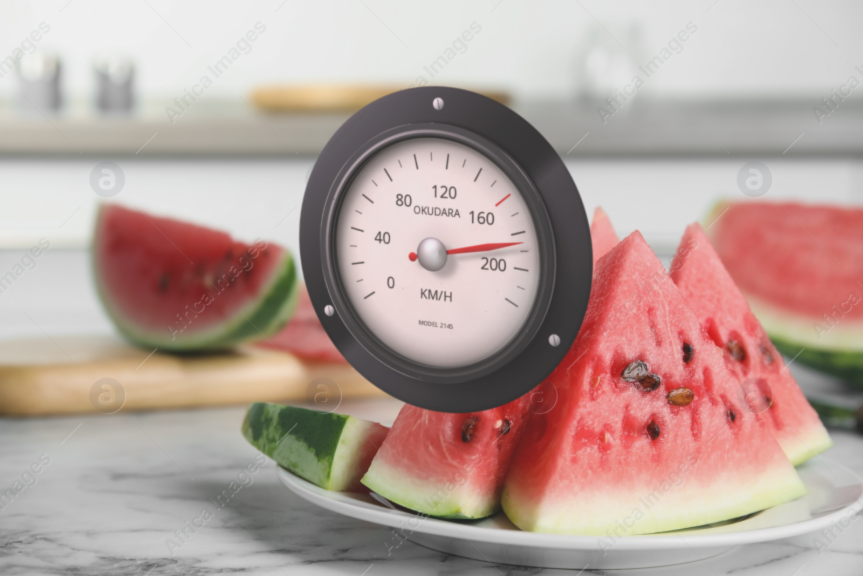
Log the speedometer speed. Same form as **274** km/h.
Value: **185** km/h
